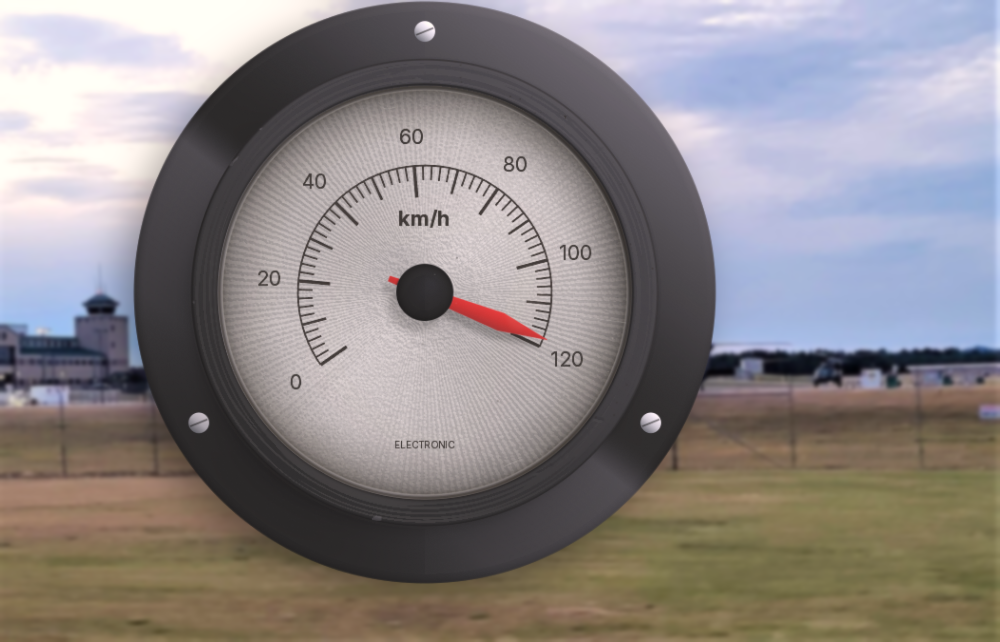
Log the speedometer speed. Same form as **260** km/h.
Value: **118** km/h
